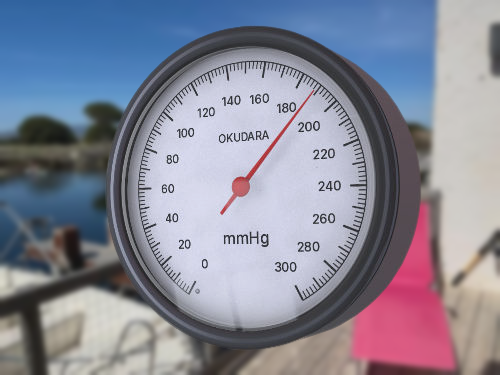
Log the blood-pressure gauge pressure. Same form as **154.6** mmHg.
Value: **190** mmHg
